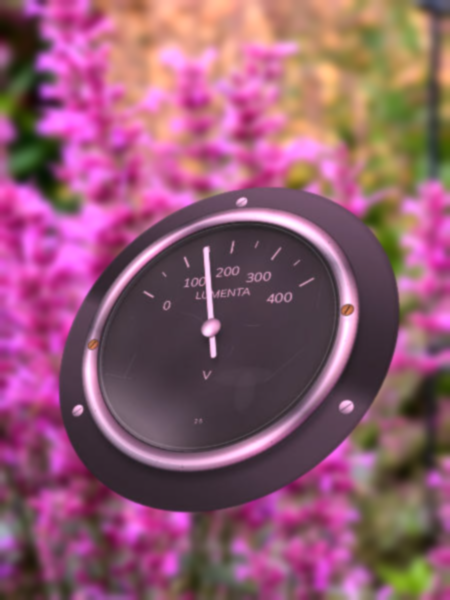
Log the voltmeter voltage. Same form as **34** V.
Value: **150** V
